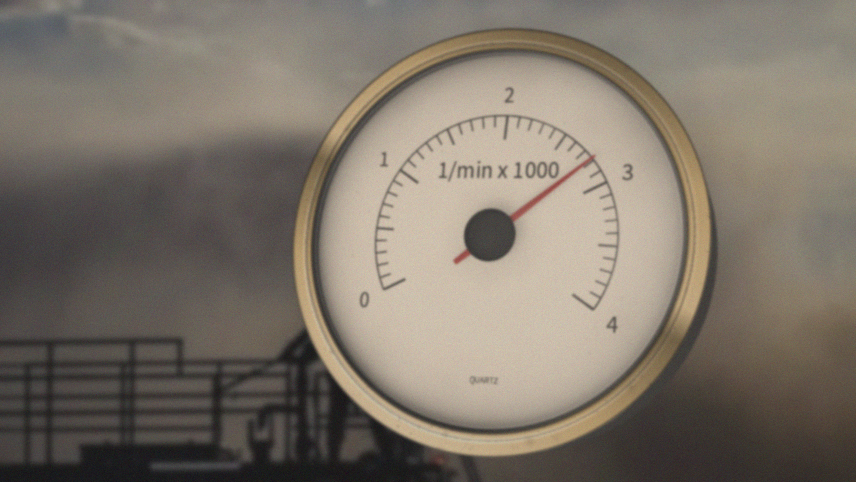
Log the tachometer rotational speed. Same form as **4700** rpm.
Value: **2800** rpm
